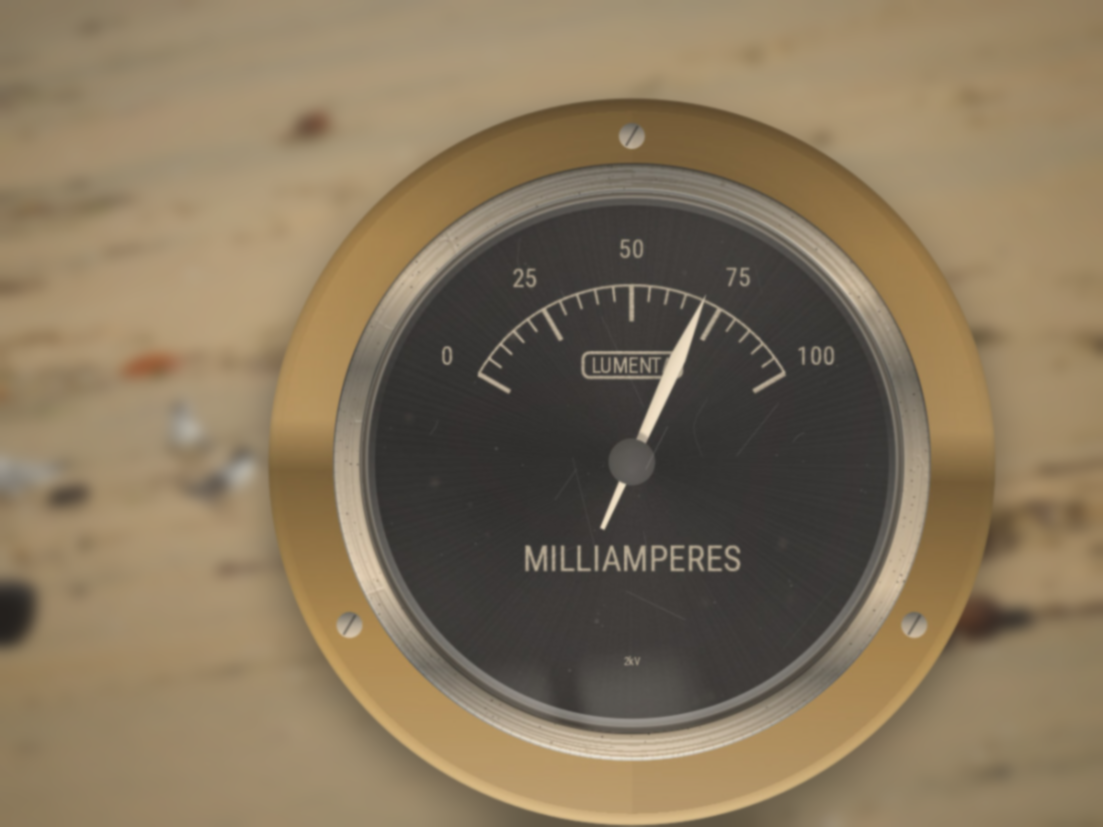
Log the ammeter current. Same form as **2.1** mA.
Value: **70** mA
